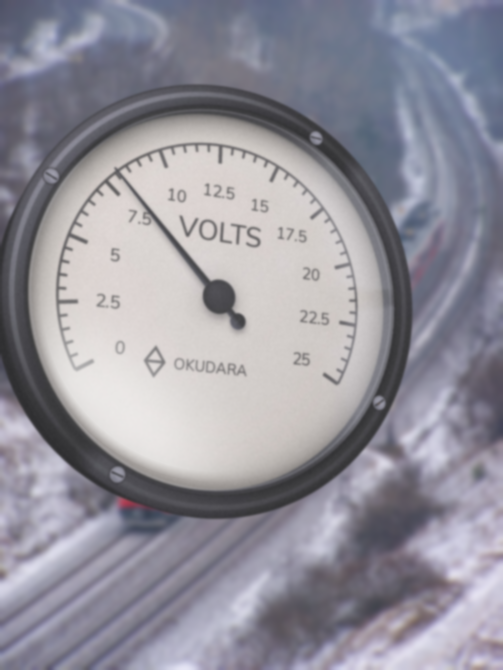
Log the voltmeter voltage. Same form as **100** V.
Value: **8** V
